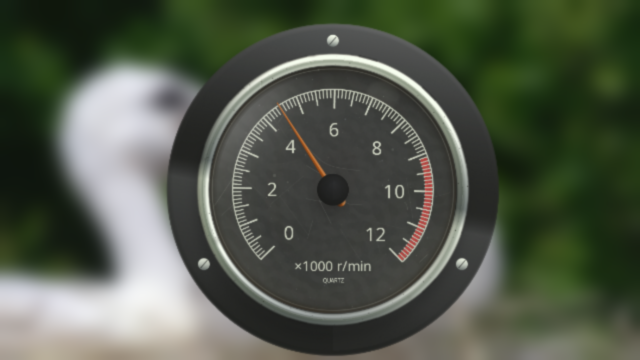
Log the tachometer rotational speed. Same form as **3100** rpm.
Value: **4500** rpm
